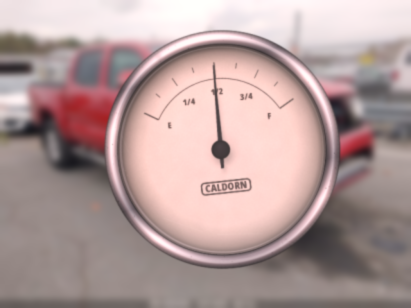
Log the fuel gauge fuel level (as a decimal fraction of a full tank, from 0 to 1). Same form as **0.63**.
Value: **0.5**
